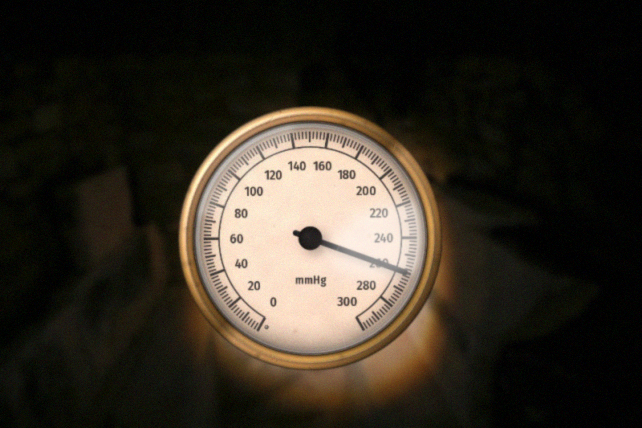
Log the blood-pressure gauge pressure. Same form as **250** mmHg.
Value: **260** mmHg
